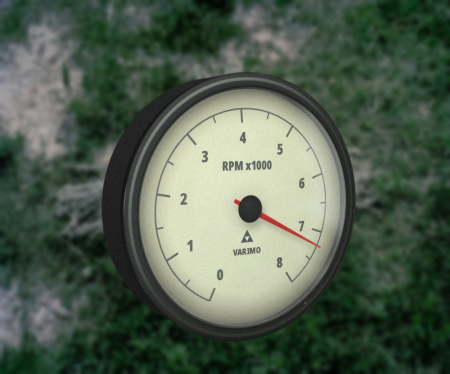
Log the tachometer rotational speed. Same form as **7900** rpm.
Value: **7250** rpm
